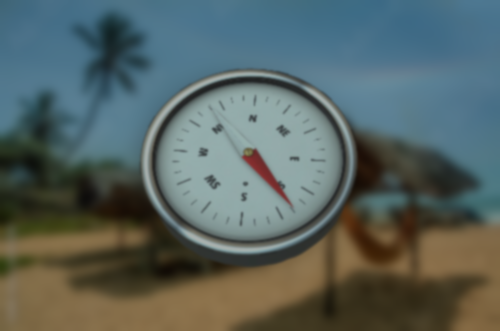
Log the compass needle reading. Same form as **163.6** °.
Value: **140** °
